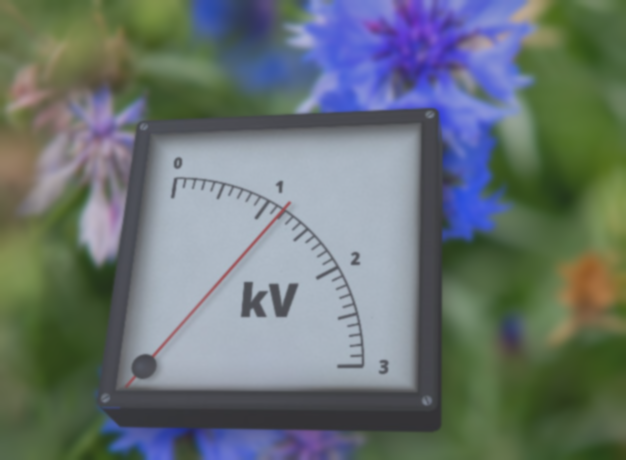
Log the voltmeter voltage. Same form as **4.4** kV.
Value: **1.2** kV
